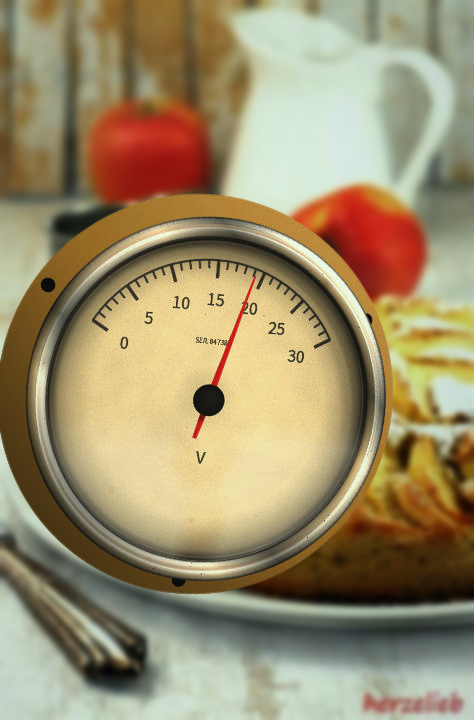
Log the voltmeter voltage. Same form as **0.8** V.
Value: **19** V
